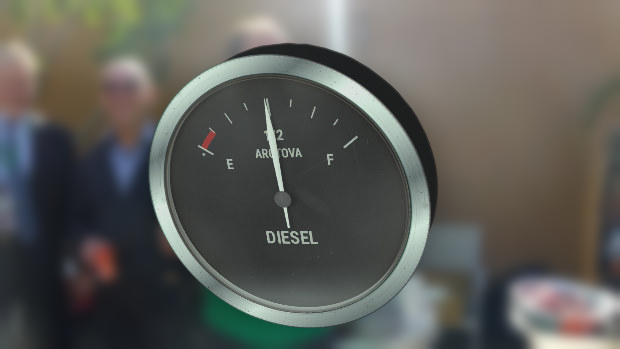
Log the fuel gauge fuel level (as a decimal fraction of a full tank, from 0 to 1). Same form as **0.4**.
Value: **0.5**
